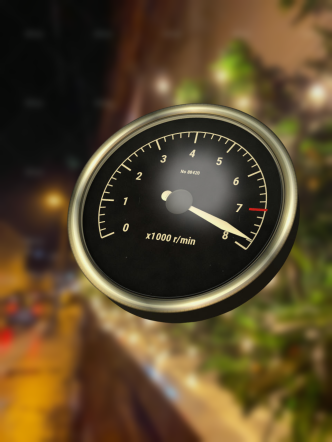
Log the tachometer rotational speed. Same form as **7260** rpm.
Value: **7800** rpm
